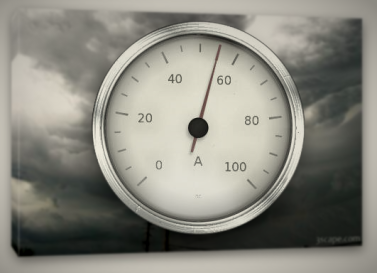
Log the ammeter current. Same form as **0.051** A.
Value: **55** A
